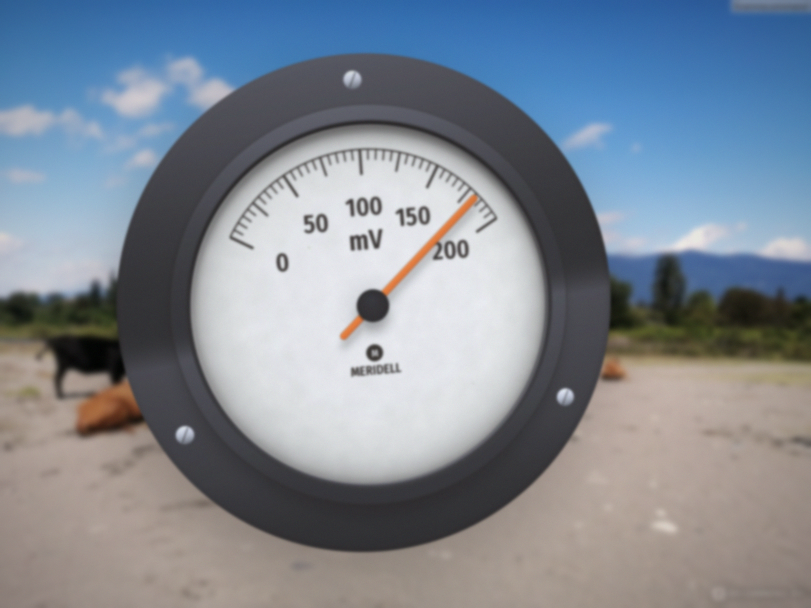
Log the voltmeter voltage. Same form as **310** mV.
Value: **180** mV
